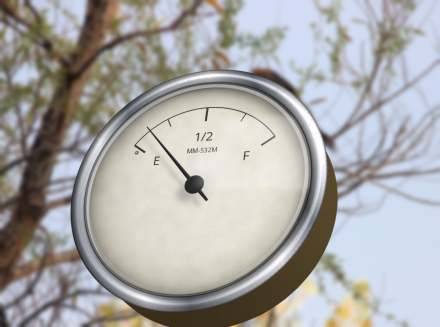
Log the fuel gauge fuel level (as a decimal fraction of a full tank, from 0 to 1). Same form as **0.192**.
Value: **0.125**
